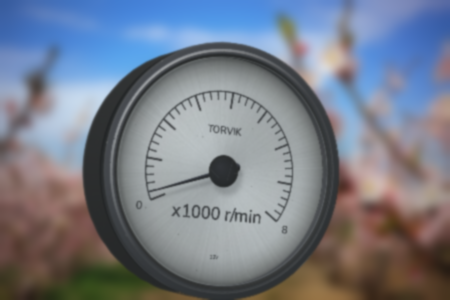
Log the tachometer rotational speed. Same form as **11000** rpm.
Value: **200** rpm
